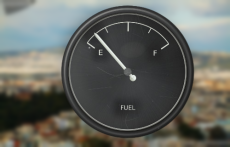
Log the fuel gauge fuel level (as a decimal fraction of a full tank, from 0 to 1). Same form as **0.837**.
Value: **0.125**
